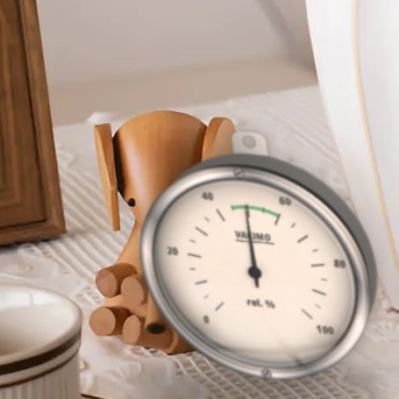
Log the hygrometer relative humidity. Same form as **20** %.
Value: **50** %
